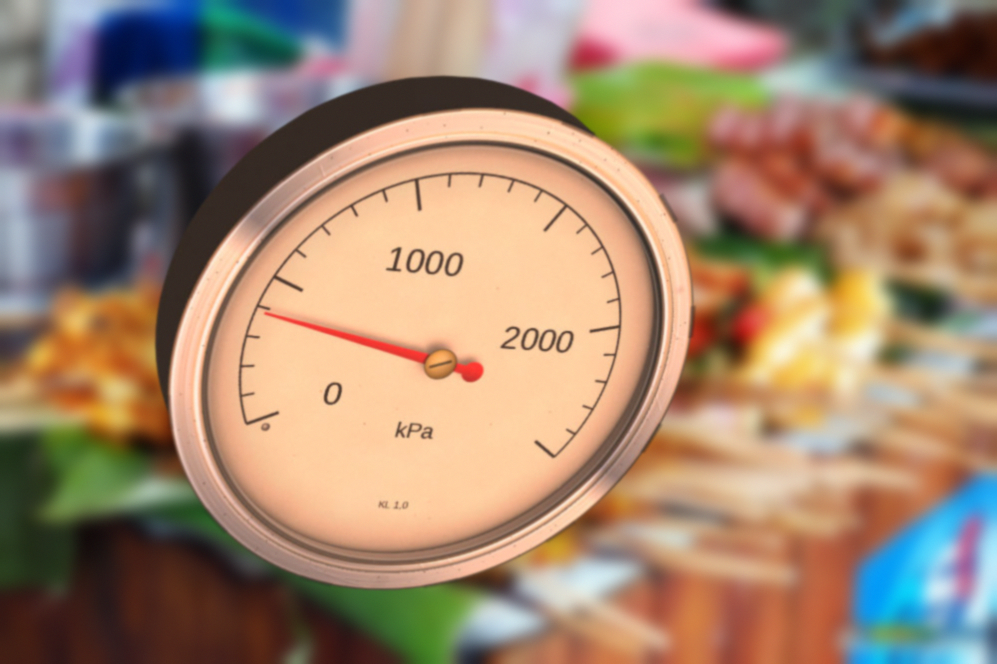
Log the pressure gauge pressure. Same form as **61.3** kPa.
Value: **400** kPa
